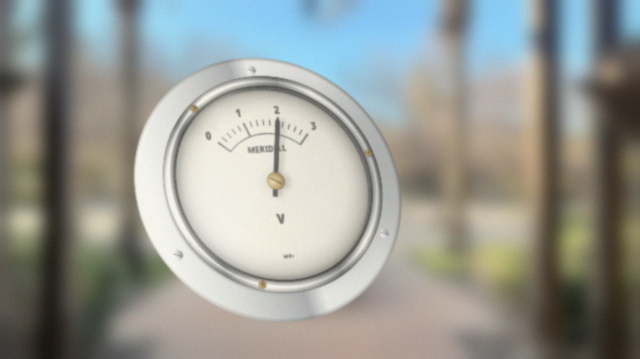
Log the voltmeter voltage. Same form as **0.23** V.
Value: **2** V
